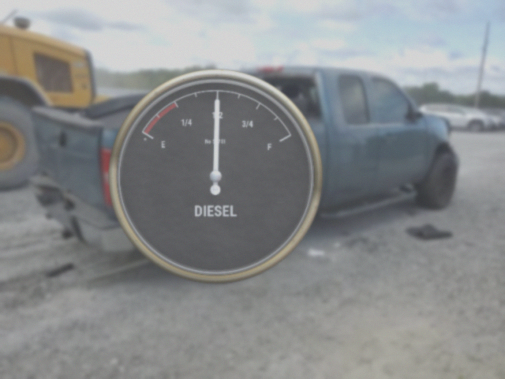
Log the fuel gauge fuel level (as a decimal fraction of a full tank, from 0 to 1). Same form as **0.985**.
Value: **0.5**
